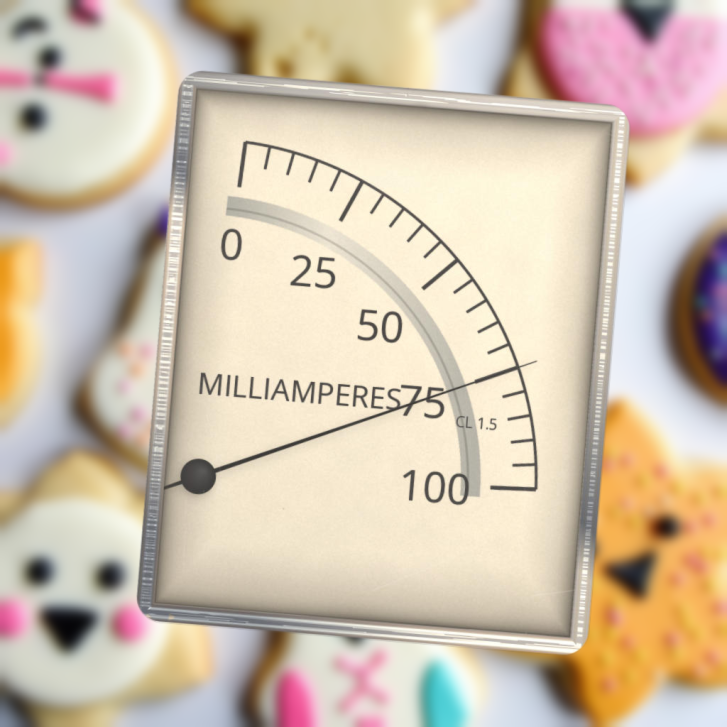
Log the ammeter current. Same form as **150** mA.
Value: **75** mA
